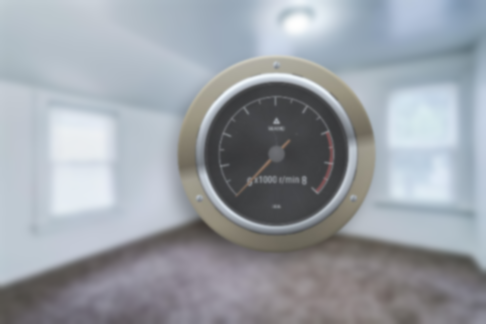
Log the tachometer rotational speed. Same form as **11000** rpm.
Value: **0** rpm
